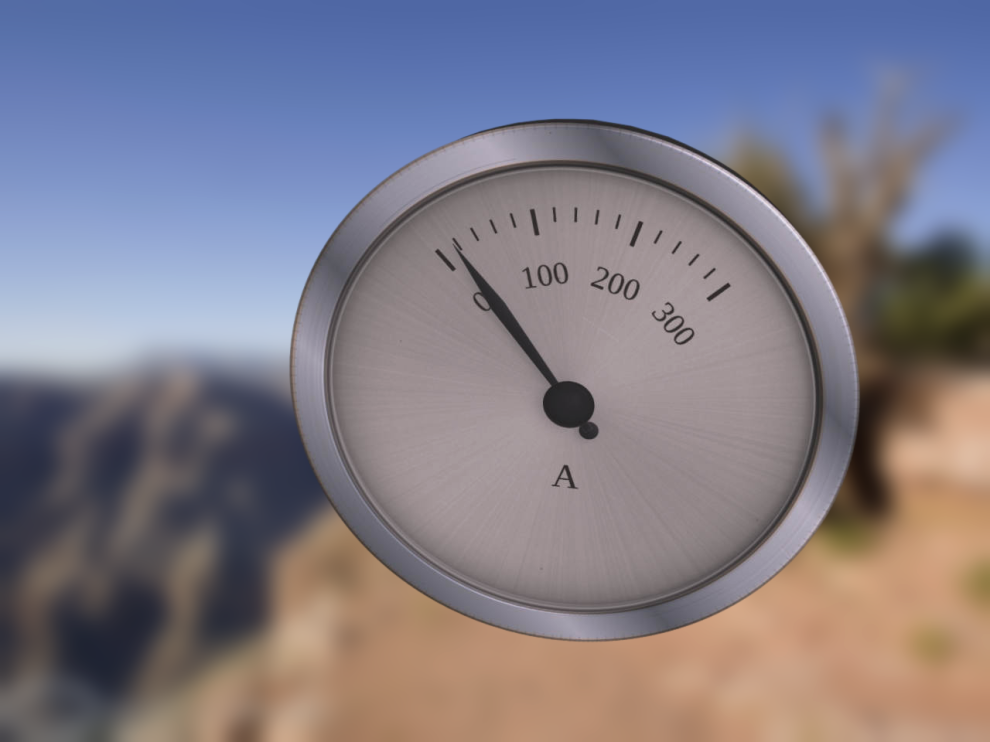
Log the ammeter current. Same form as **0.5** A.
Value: **20** A
